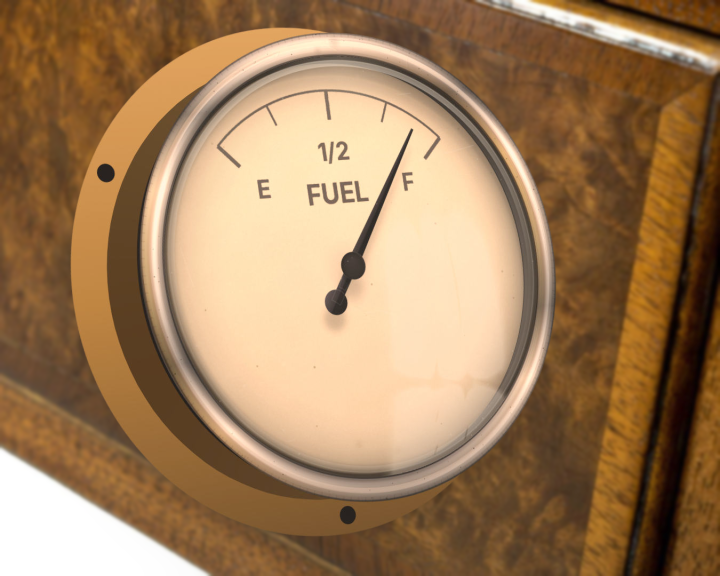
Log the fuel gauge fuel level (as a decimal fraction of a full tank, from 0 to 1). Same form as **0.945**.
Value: **0.875**
